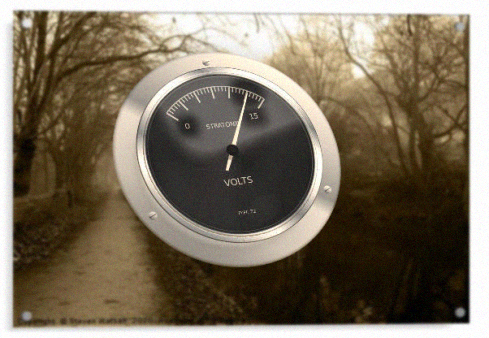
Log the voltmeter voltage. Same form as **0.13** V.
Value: **12.5** V
